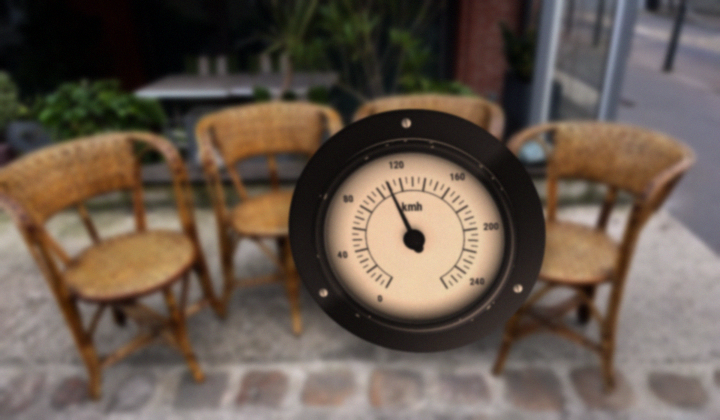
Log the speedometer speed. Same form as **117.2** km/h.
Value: **110** km/h
